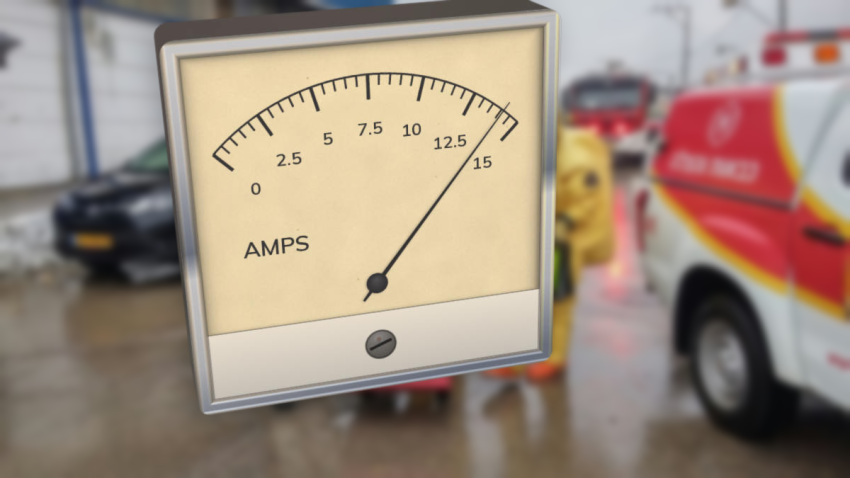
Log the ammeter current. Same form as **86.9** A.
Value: **14** A
